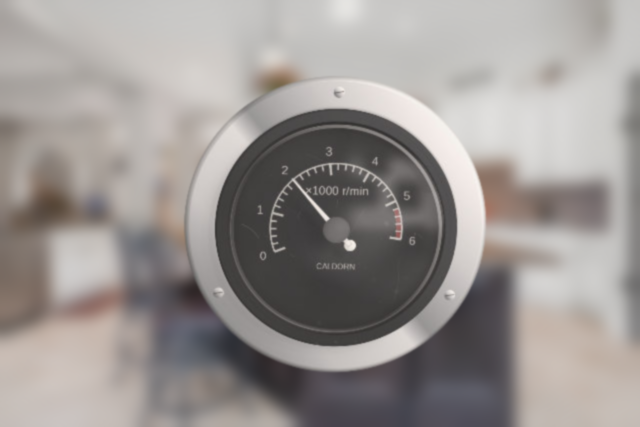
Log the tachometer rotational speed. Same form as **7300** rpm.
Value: **2000** rpm
